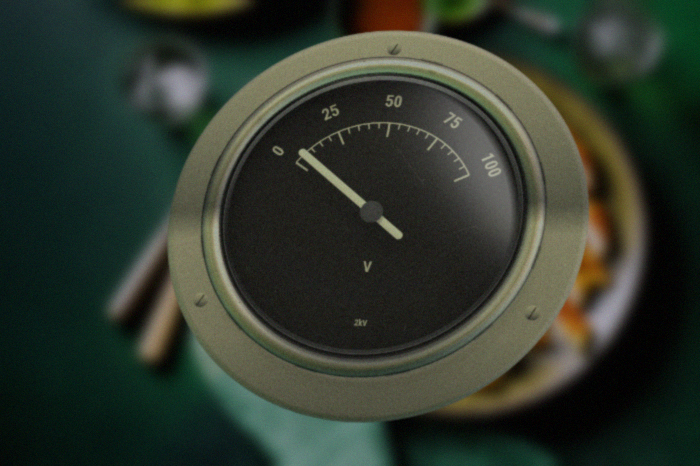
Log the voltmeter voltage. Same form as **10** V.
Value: **5** V
